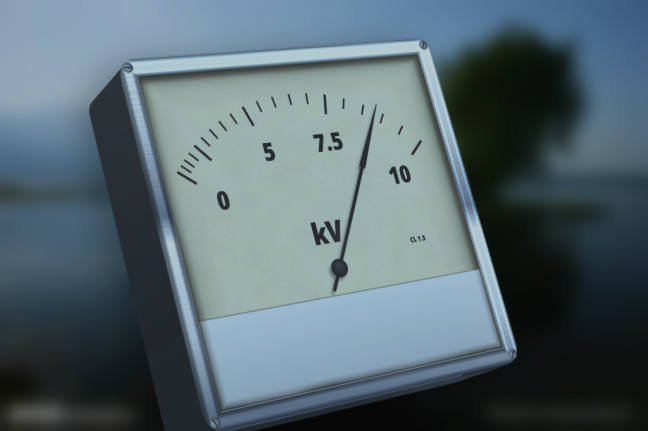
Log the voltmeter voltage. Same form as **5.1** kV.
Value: **8.75** kV
